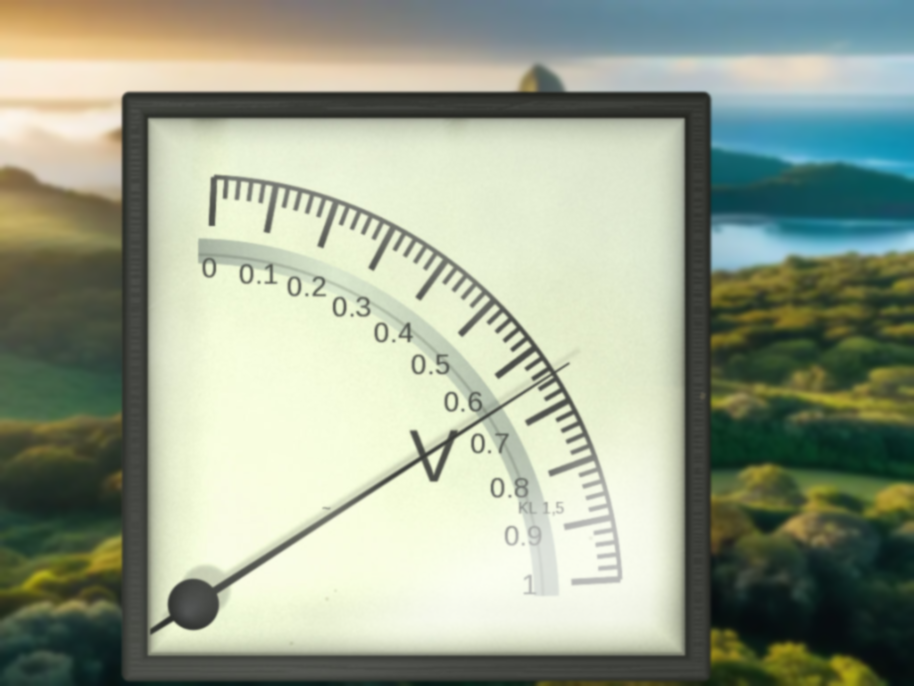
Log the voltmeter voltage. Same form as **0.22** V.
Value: **0.65** V
